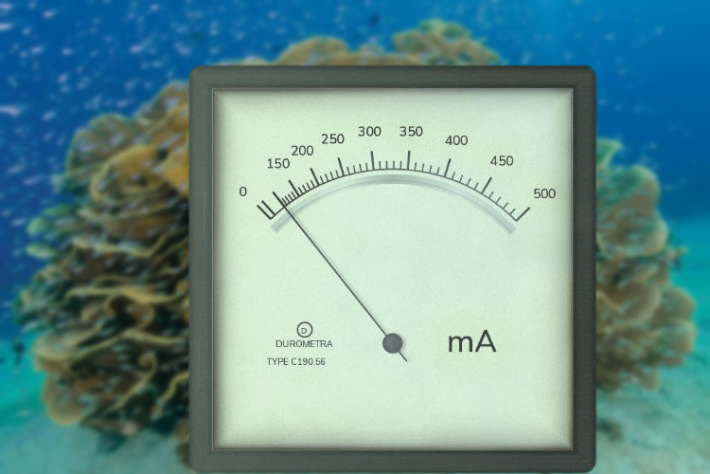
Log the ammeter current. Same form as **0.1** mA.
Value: **100** mA
